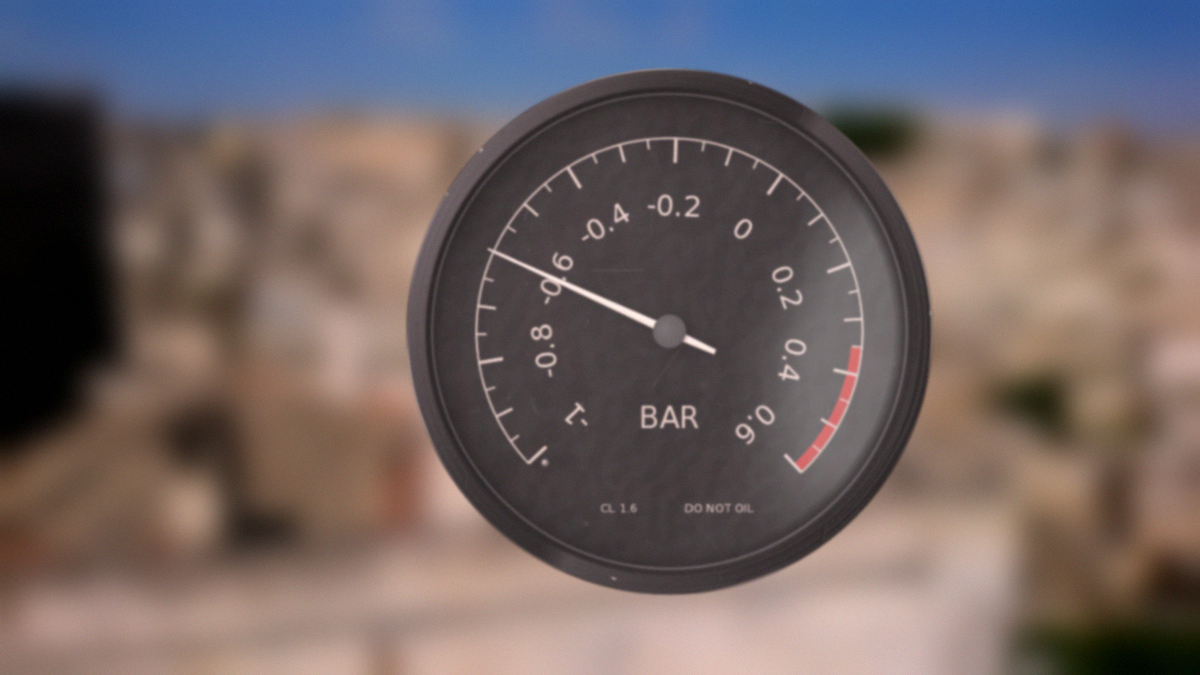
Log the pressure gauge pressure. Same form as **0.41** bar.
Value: **-0.6** bar
